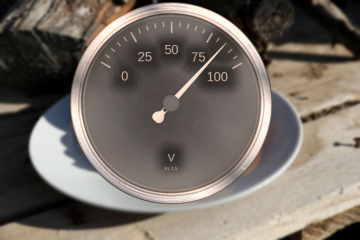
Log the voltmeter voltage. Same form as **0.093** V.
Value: **85** V
